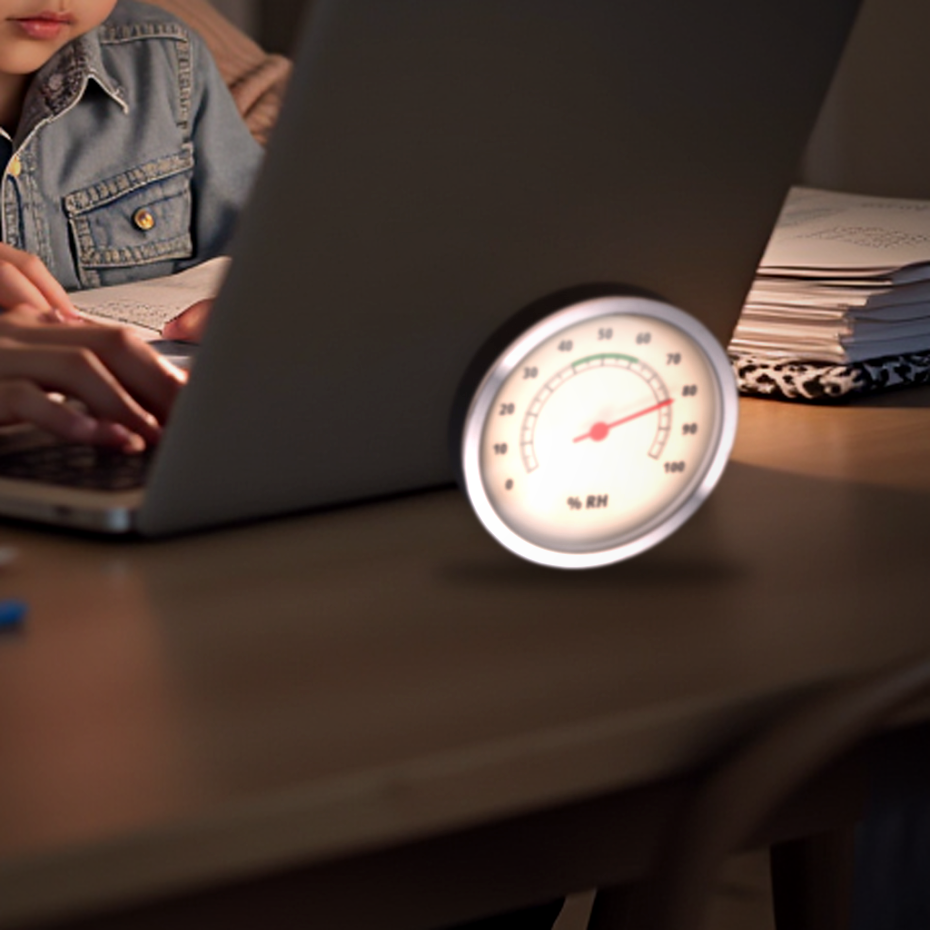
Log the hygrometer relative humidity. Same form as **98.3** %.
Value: **80** %
